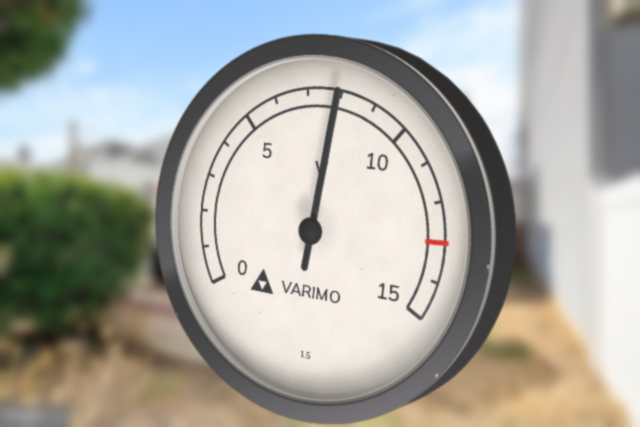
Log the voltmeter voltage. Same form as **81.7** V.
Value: **8** V
